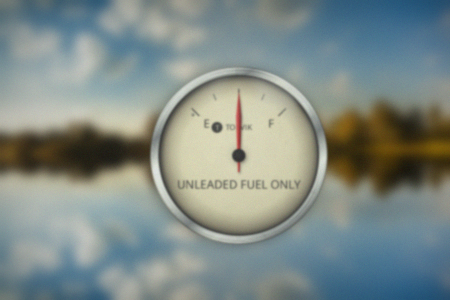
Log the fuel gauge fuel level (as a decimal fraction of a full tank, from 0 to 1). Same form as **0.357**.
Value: **0.5**
